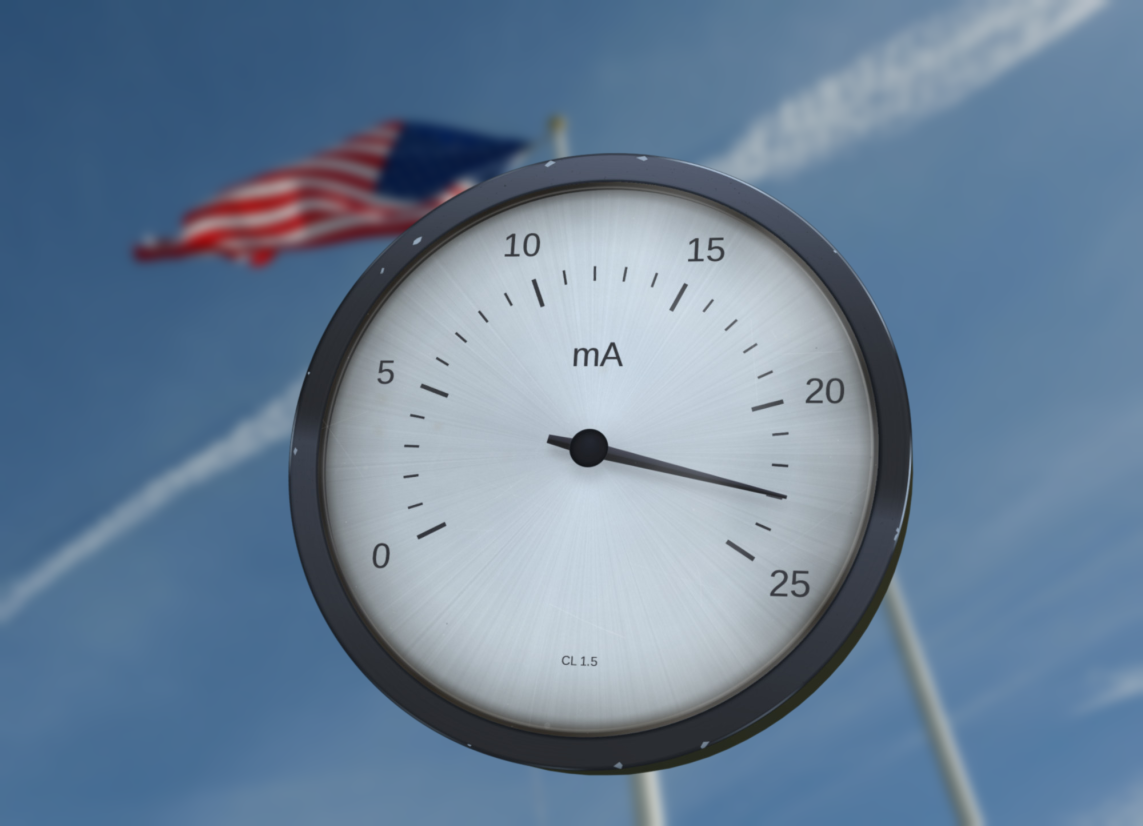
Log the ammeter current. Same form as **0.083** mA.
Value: **23** mA
